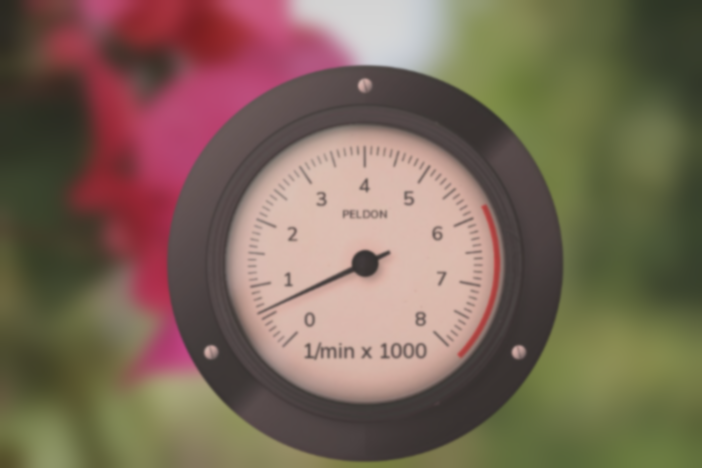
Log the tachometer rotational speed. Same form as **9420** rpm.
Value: **600** rpm
